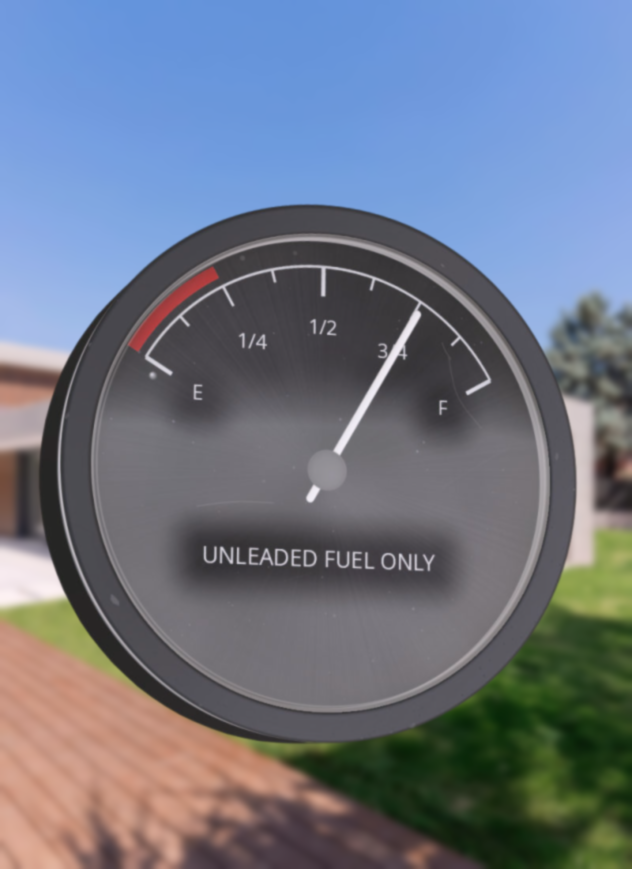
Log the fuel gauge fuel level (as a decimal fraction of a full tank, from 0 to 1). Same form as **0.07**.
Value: **0.75**
